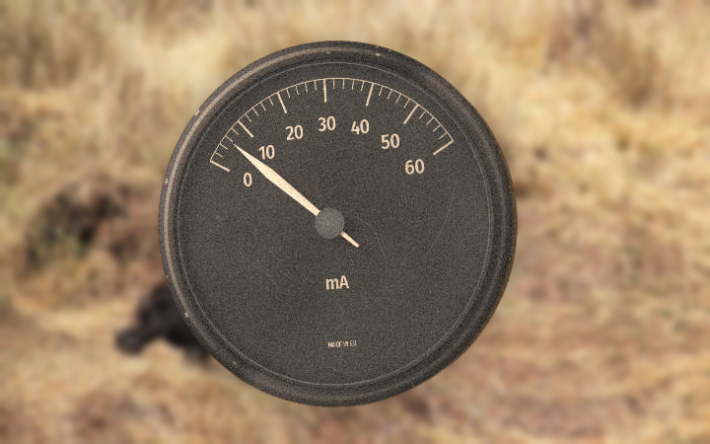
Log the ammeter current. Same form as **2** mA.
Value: **6** mA
